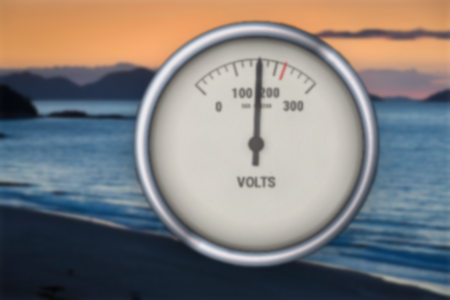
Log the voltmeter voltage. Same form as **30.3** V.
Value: **160** V
